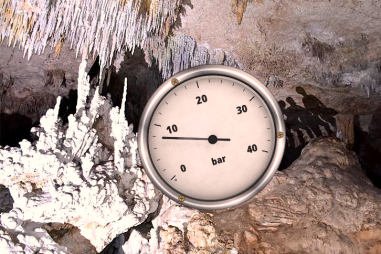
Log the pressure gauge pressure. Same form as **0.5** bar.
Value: **8** bar
